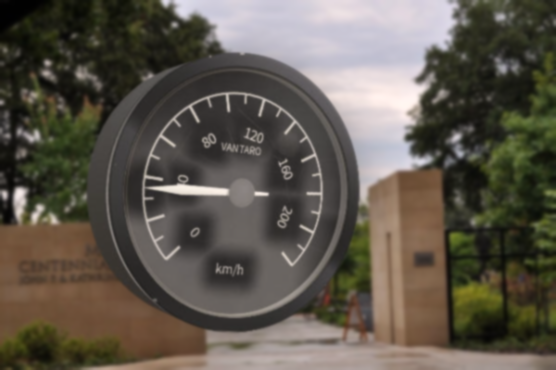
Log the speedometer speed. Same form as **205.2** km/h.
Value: **35** km/h
